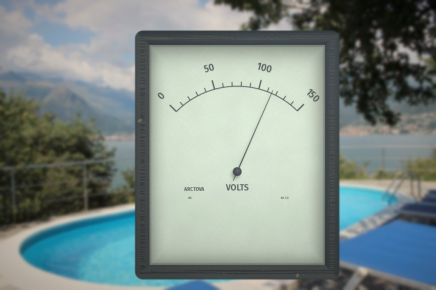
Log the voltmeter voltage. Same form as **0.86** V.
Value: **115** V
